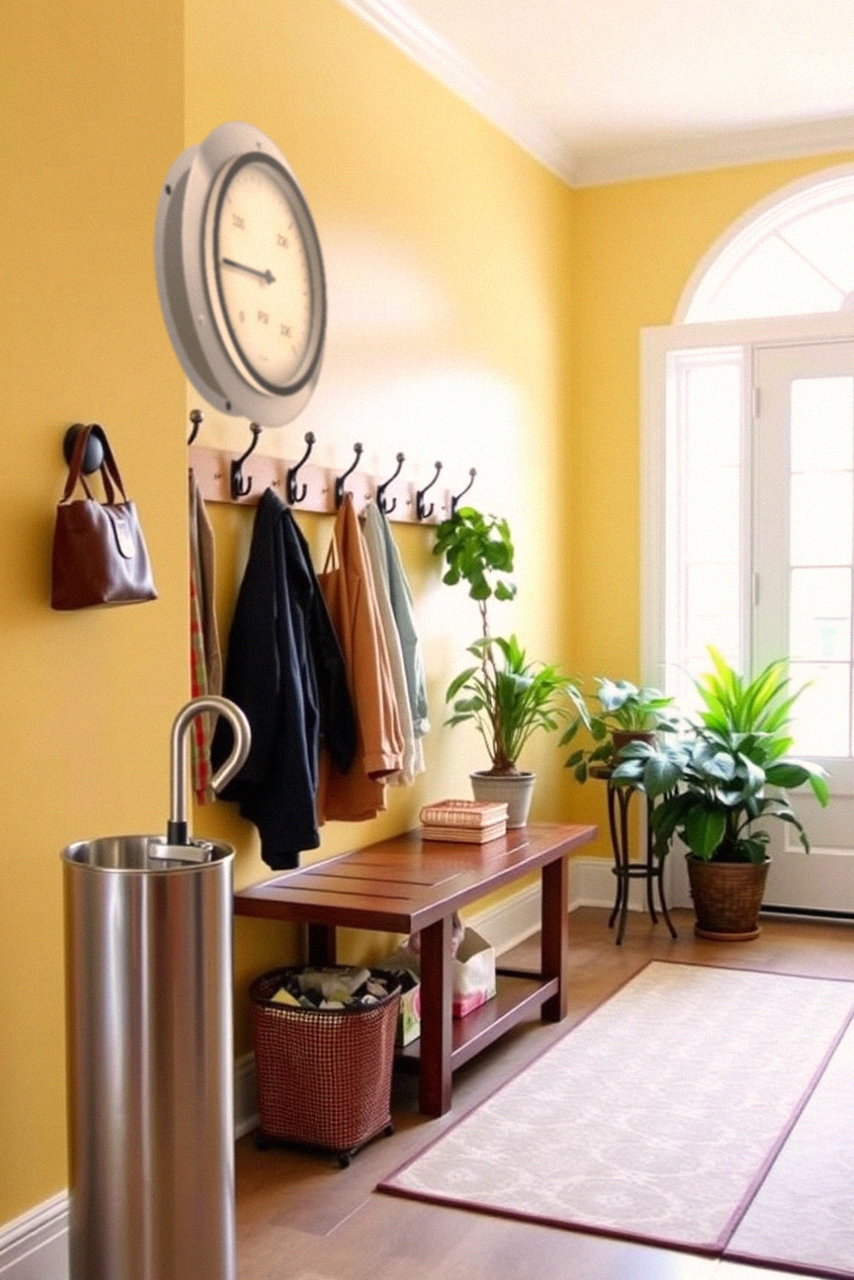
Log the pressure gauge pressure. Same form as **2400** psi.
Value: **50** psi
